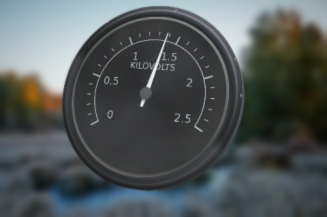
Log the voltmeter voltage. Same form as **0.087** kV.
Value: **1.4** kV
